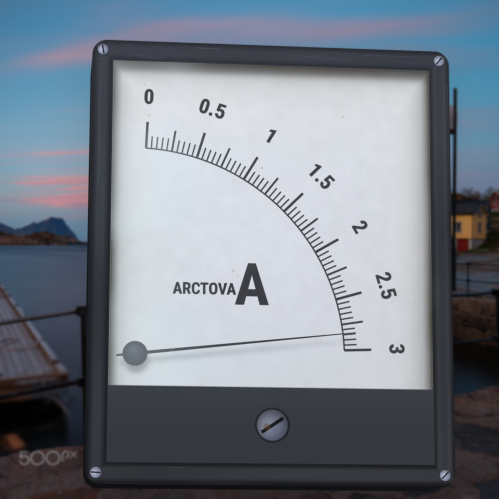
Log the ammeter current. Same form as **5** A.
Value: **2.85** A
